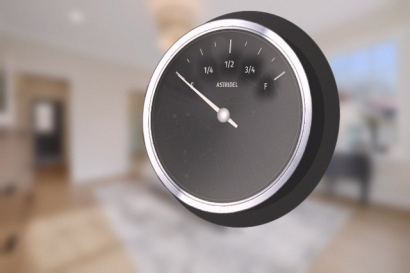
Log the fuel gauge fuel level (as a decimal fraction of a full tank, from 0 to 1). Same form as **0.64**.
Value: **0**
